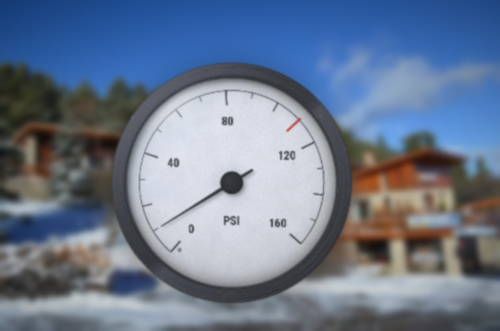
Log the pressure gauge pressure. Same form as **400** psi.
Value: **10** psi
